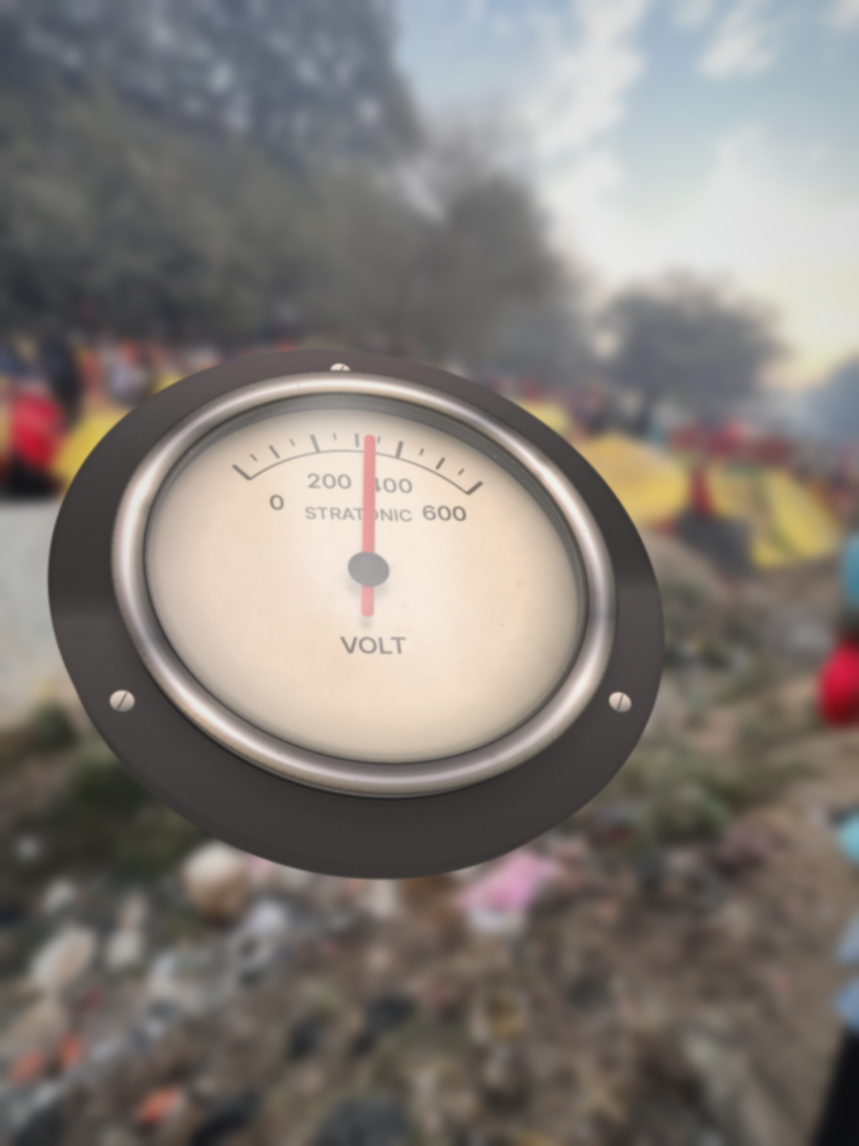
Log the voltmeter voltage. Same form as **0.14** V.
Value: **325** V
